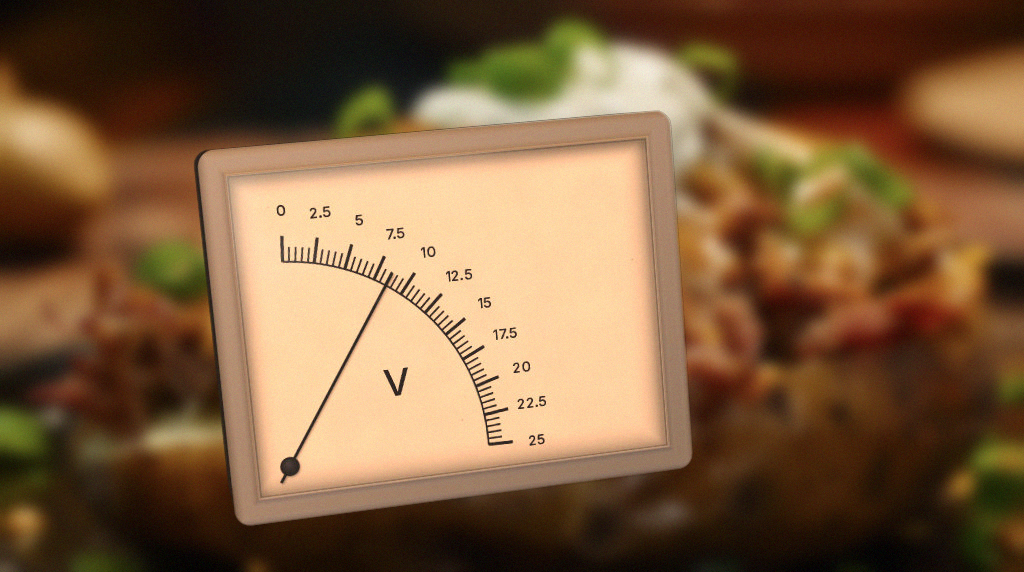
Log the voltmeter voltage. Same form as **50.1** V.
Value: **8.5** V
